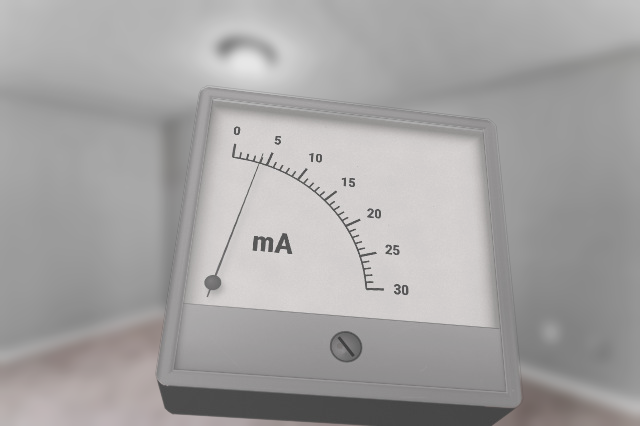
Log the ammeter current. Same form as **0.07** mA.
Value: **4** mA
